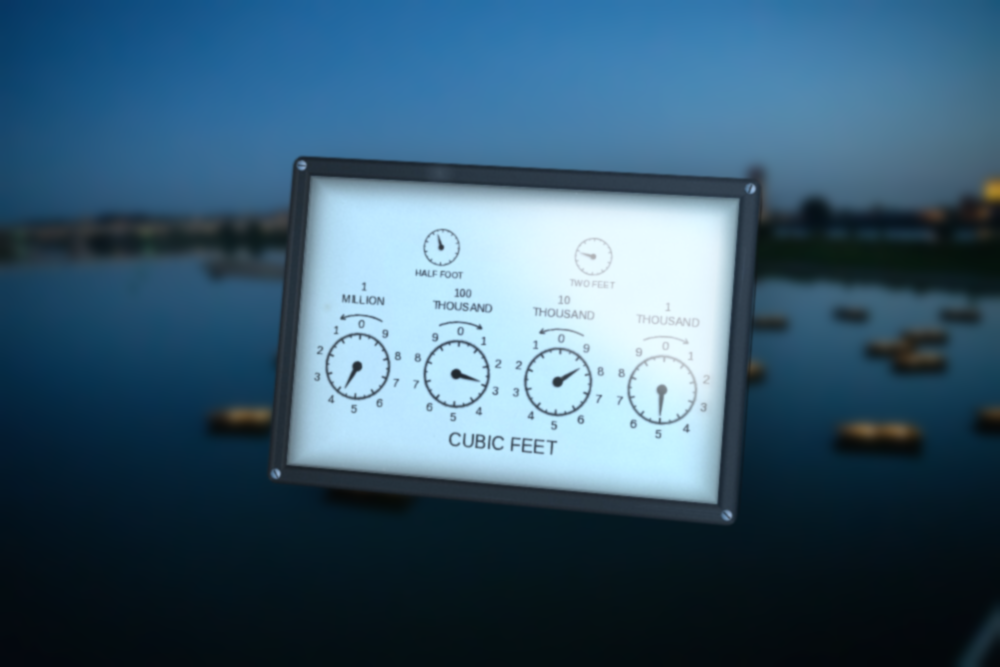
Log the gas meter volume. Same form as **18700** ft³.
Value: **428500** ft³
